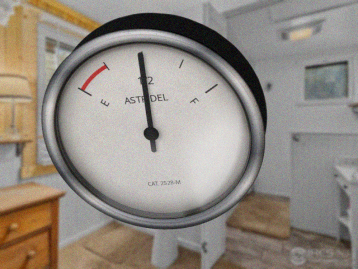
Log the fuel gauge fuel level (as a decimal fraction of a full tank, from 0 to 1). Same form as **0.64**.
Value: **0.5**
